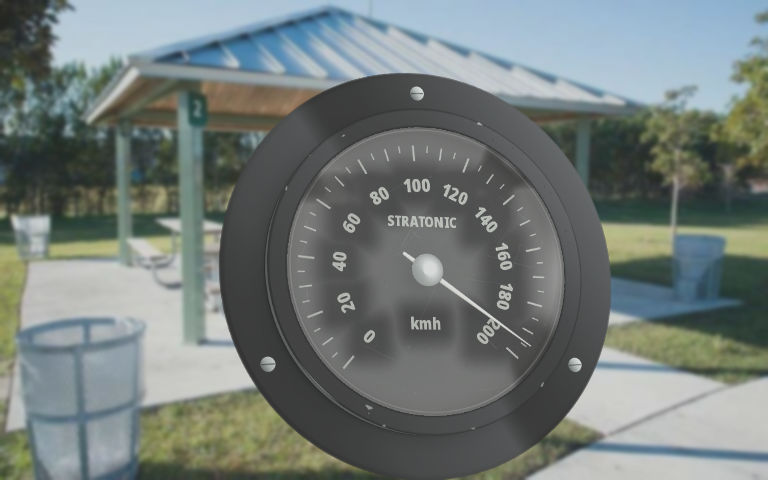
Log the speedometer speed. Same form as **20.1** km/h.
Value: **195** km/h
